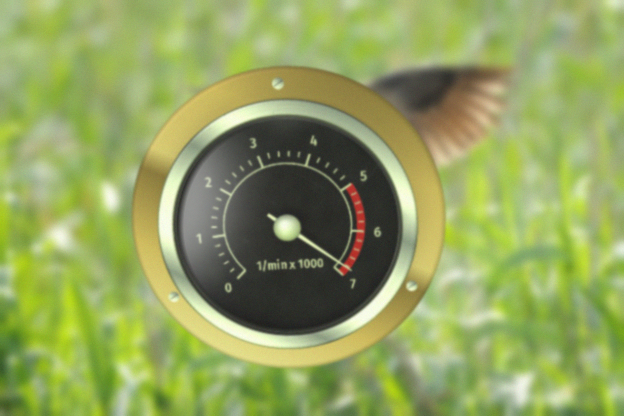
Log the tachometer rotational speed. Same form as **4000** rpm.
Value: **6800** rpm
